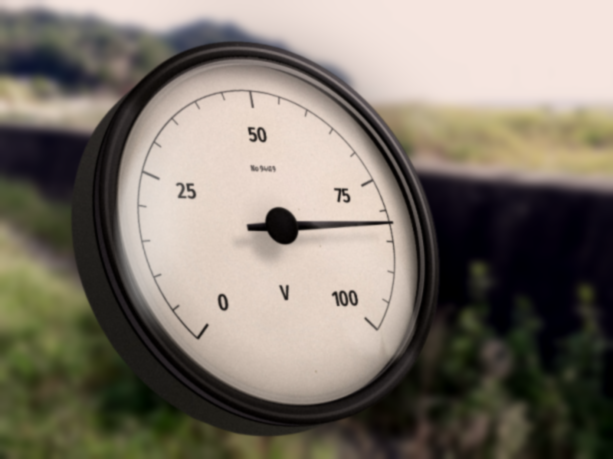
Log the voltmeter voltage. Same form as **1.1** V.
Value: **82.5** V
